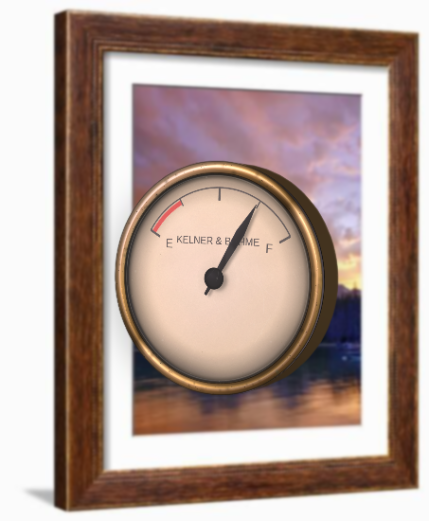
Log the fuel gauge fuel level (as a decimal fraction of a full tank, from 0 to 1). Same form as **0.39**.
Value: **0.75**
